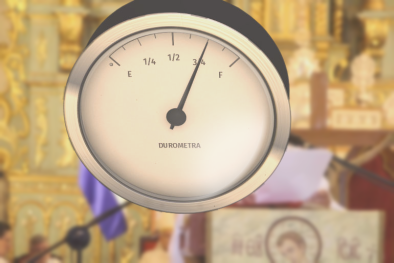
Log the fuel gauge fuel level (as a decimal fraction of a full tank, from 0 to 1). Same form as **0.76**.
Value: **0.75**
